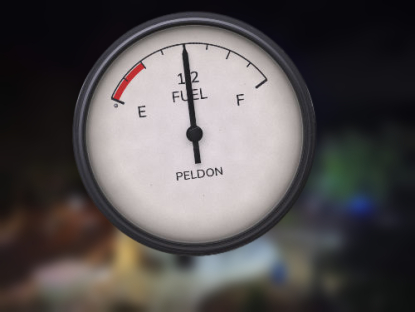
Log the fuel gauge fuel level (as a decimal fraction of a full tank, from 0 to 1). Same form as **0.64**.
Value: **0.5**
